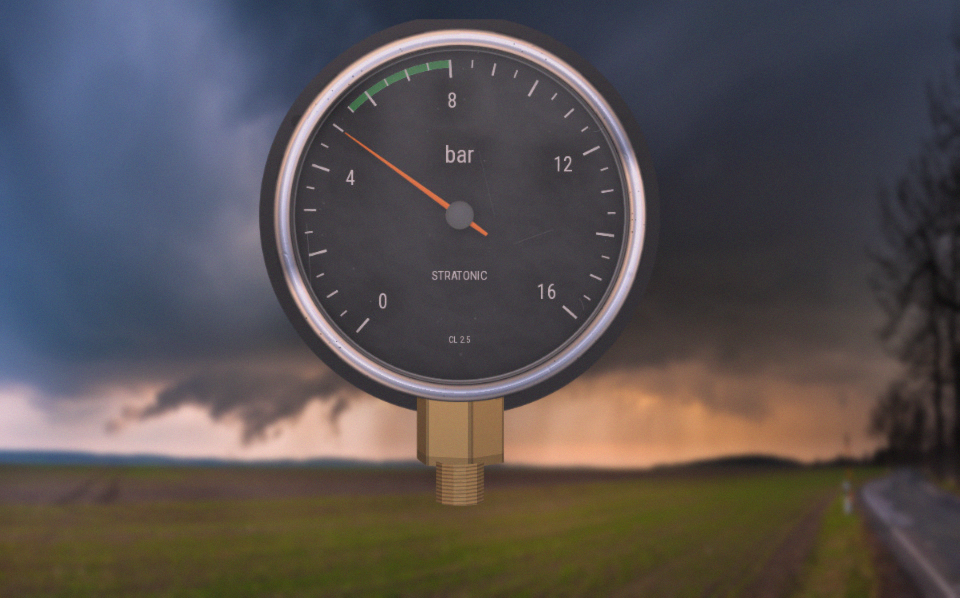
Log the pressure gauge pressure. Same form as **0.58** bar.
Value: **5** bar
